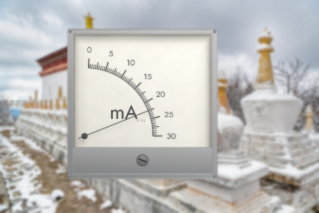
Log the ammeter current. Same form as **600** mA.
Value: **22.5** mA
